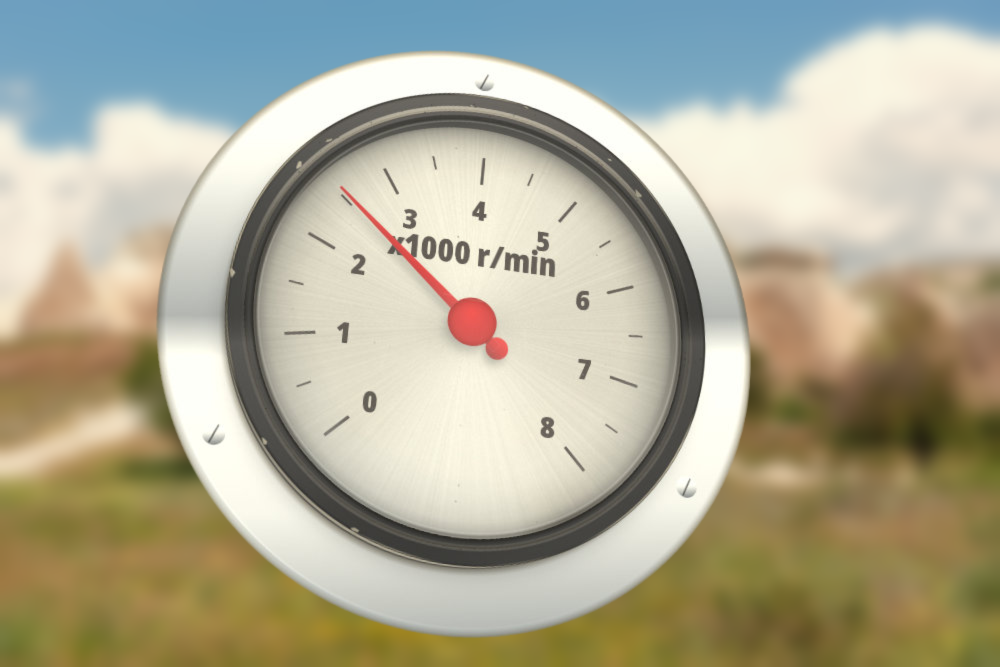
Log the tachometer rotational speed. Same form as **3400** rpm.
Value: **2500** rpm
